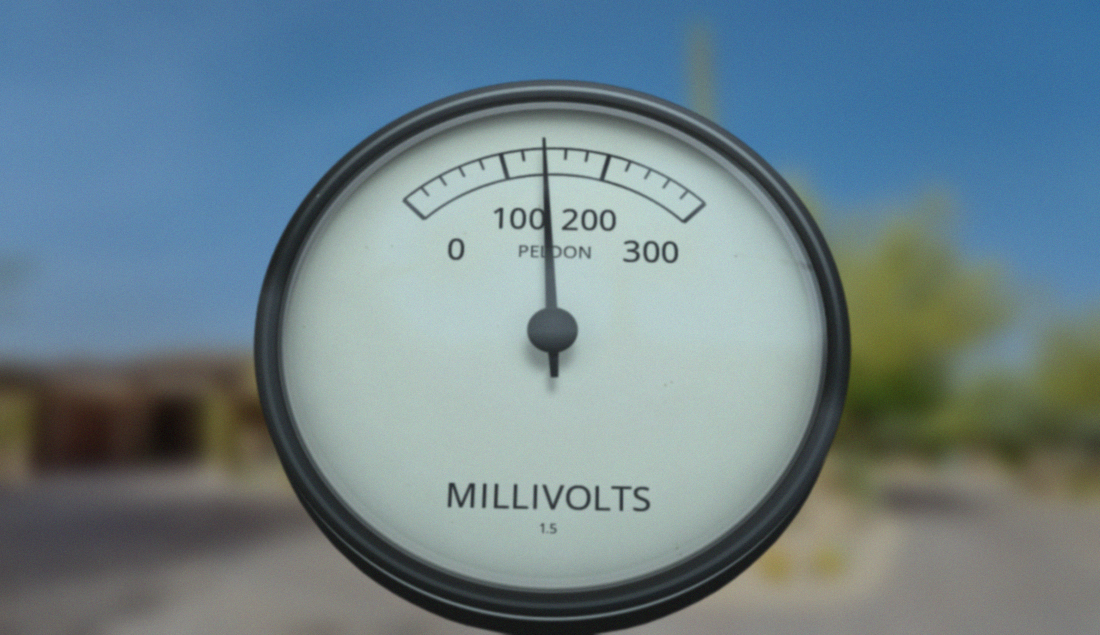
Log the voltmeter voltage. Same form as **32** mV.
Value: **140** mV
